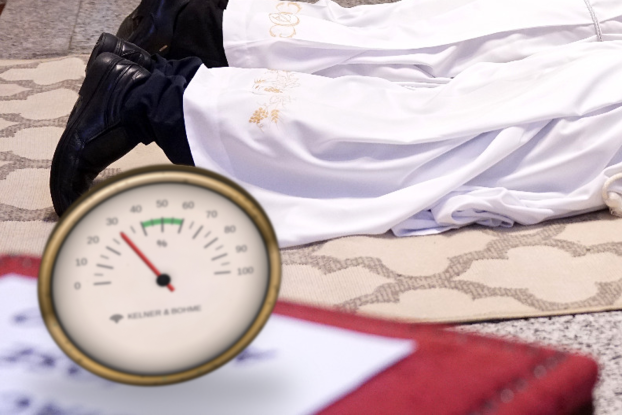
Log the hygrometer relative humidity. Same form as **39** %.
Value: **30** %
